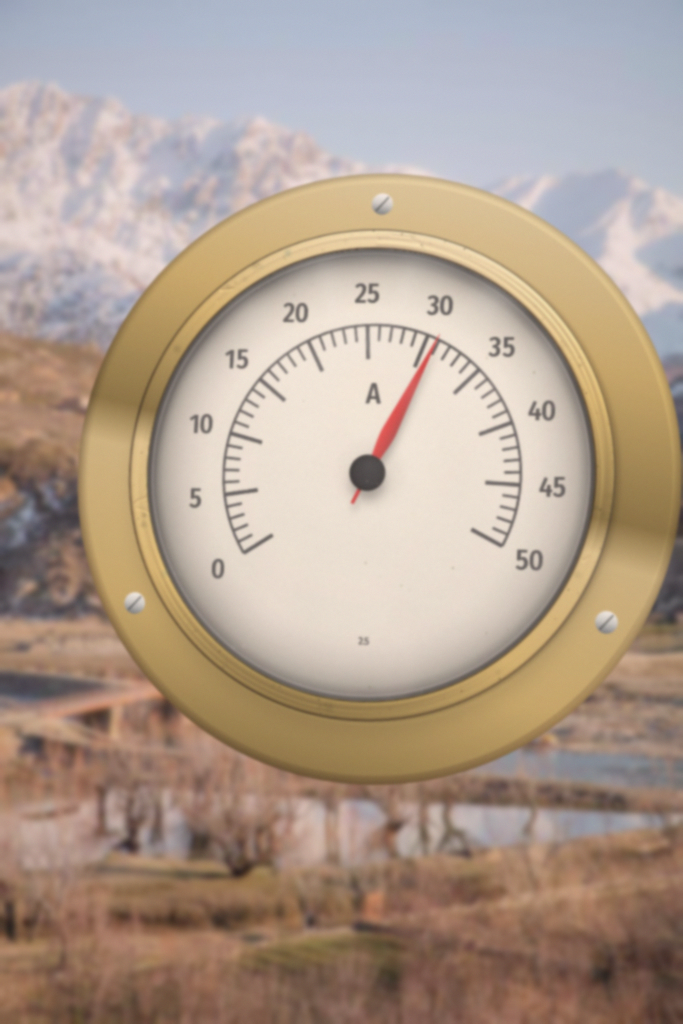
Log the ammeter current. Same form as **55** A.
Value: **31** A
